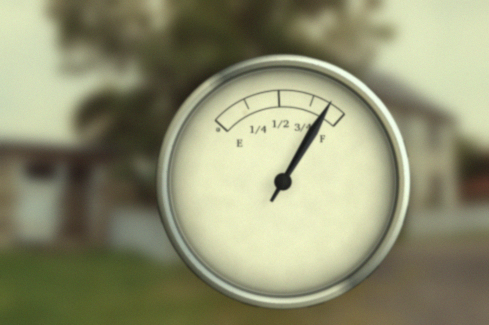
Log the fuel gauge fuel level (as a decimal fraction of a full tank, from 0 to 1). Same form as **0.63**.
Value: **0.875**
